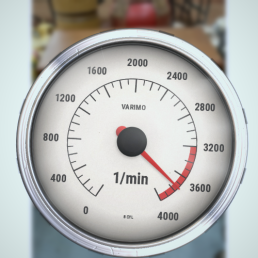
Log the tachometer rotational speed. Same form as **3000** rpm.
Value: **3750** rpm
